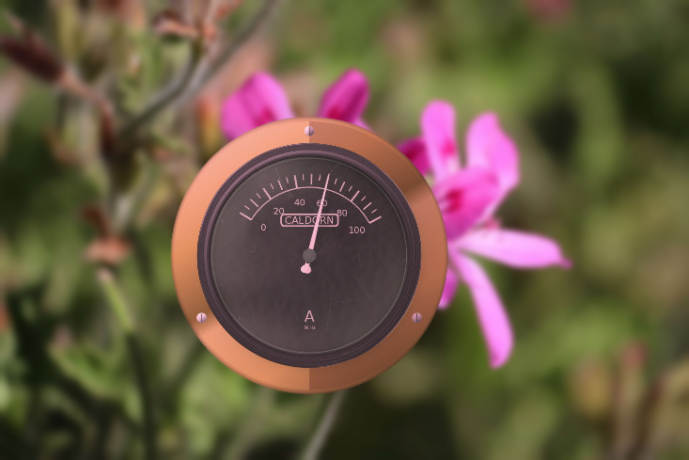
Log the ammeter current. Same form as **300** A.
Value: **60** A
